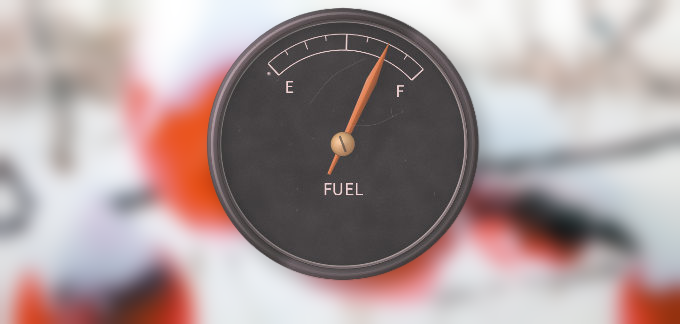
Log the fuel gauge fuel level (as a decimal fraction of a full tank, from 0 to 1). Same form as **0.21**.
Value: **0.75**
